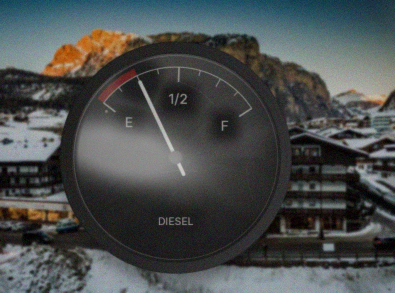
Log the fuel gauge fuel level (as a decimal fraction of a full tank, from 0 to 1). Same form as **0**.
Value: **0.25**
